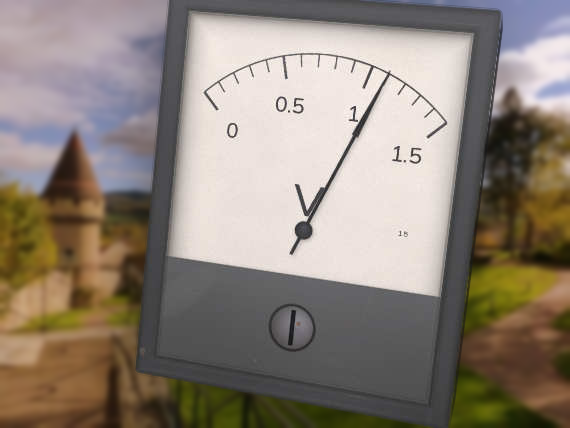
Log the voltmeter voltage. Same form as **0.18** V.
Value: **1.1** V
